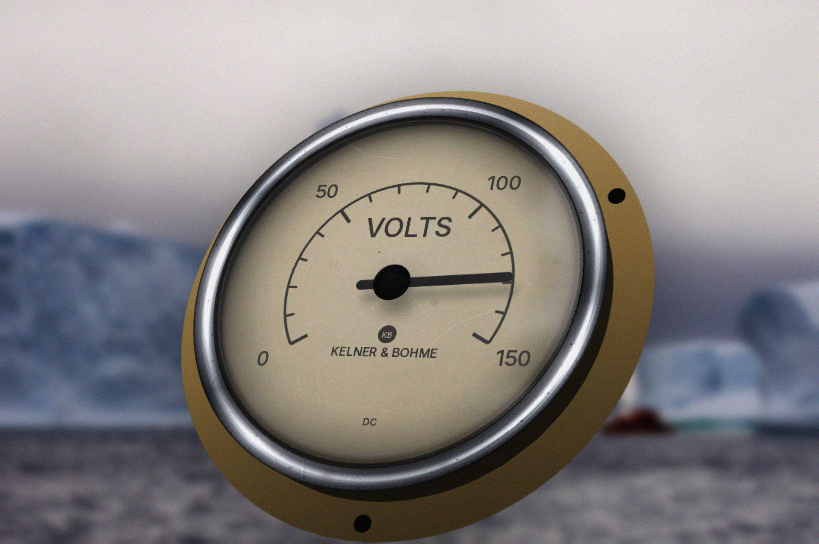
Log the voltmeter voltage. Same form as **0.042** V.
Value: **130** V
